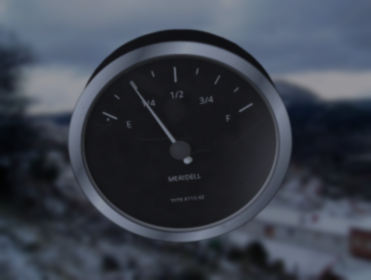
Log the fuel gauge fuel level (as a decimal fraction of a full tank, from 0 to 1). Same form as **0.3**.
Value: **0.25**
